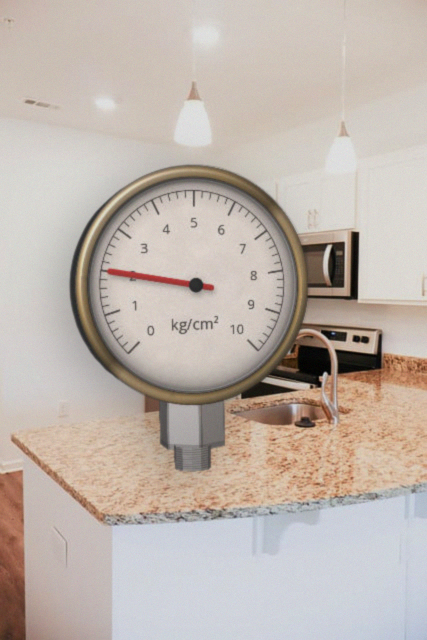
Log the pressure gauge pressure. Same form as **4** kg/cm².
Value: **2** kg/cm²
